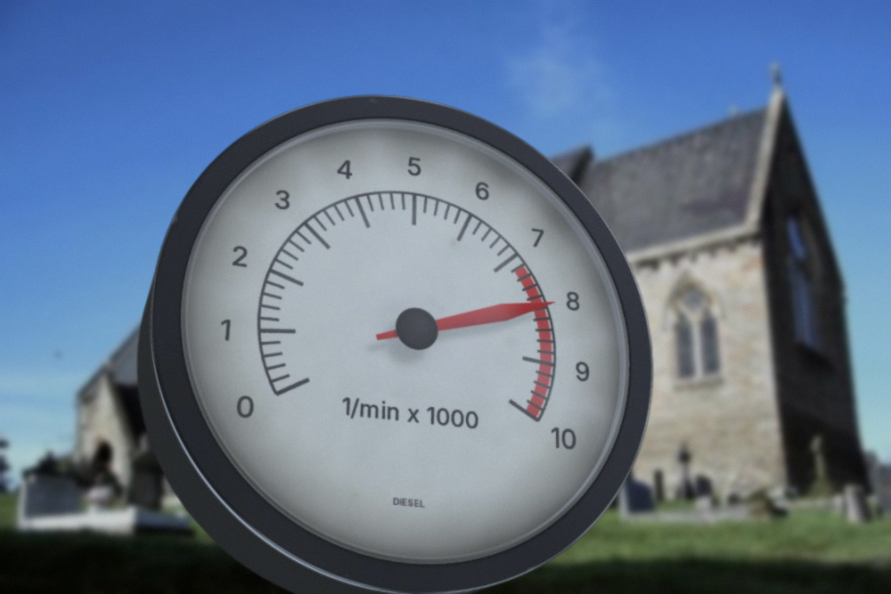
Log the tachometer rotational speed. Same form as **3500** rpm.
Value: **8000** rpm
